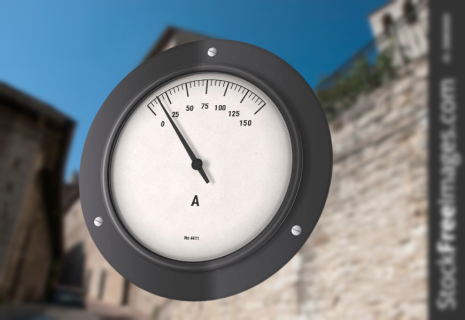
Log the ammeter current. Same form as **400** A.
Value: **15** A
